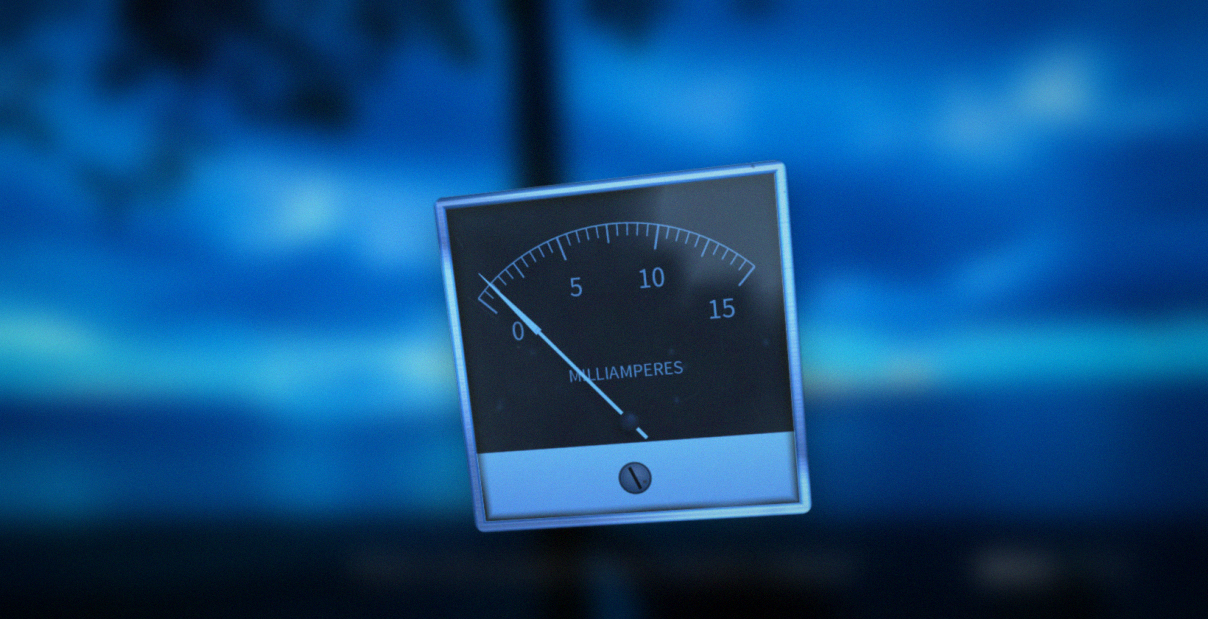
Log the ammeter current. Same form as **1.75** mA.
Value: **1** mA
